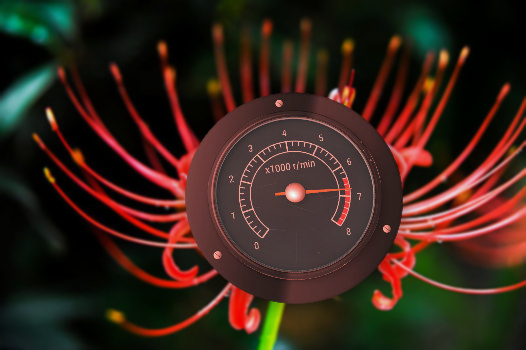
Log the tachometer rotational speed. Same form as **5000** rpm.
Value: **6800** rpm
